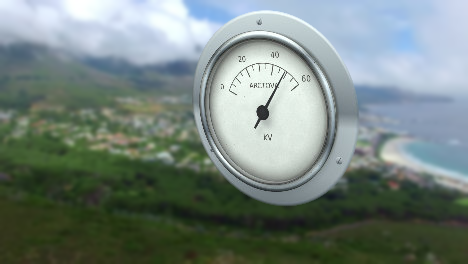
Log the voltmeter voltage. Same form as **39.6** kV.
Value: **50** kV
